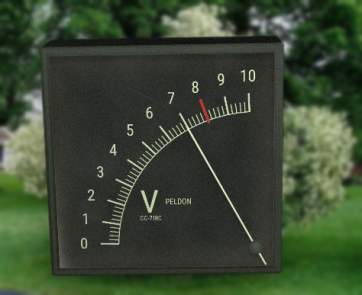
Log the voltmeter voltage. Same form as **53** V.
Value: **7** V
